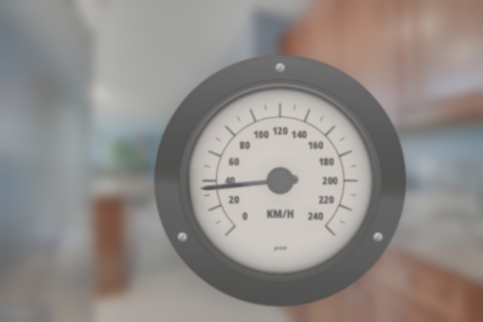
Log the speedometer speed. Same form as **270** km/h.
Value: **35** km/h
